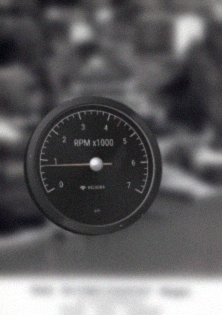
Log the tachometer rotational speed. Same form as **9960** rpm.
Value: **800** rpm
